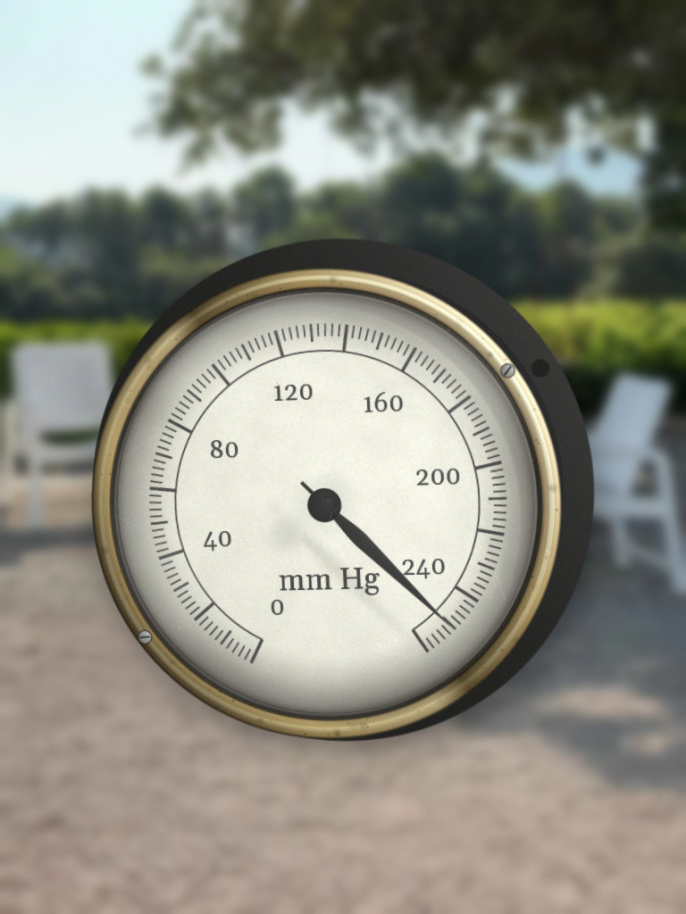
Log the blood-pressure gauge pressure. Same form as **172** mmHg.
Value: **250** mmHg
